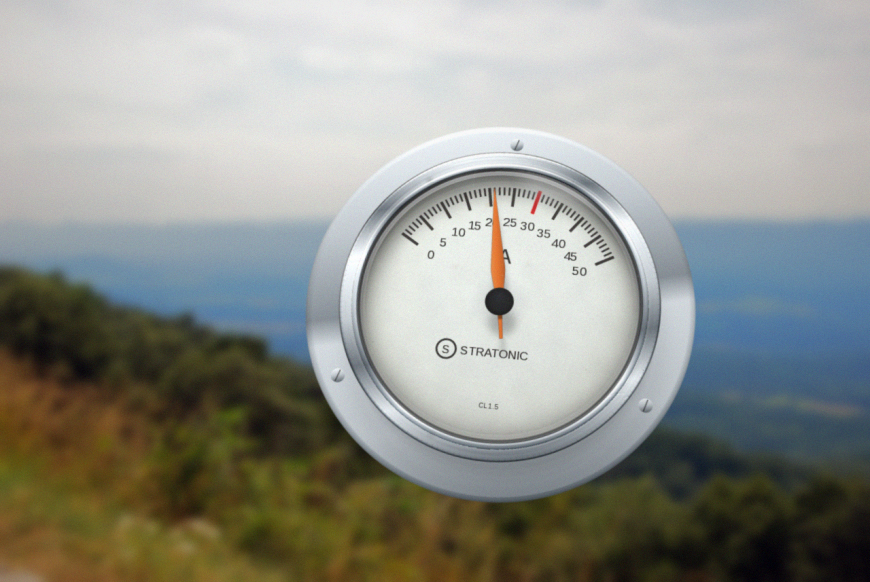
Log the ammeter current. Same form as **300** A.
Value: **21** A
